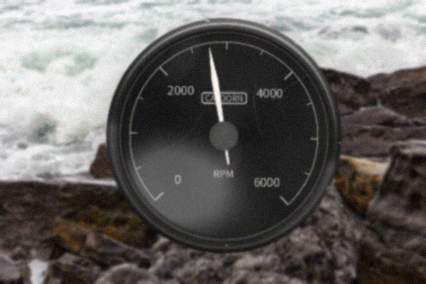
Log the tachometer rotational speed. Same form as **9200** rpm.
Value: **2750** rpm
